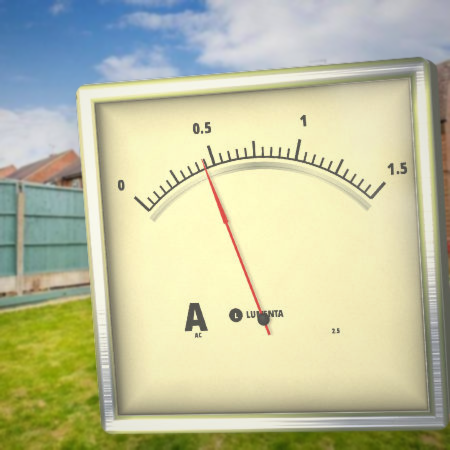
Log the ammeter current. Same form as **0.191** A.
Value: **0.45** A
